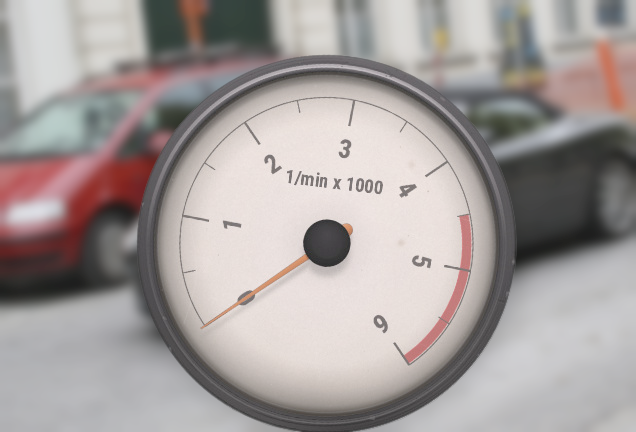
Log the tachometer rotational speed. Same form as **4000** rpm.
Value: **0** rpm
